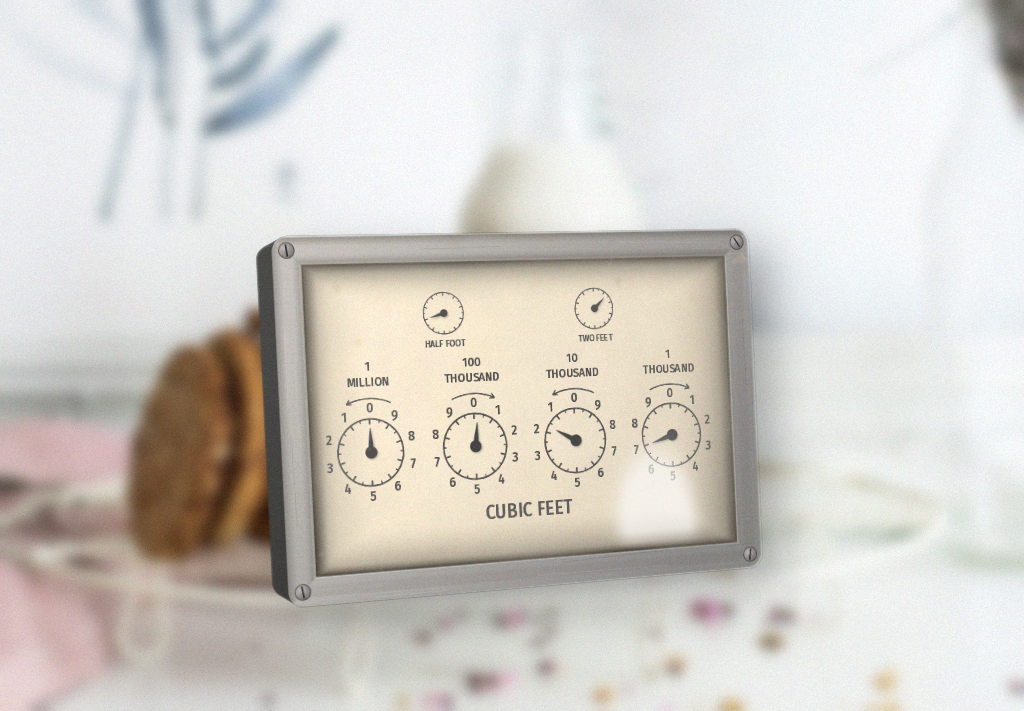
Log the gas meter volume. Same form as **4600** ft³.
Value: **1700** ft³
